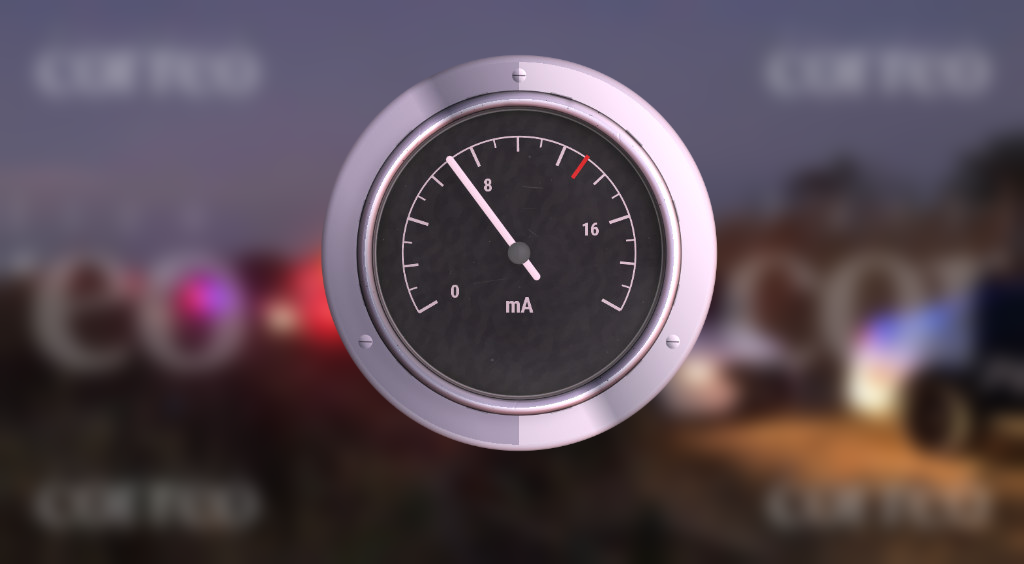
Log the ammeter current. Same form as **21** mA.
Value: **7** mA
